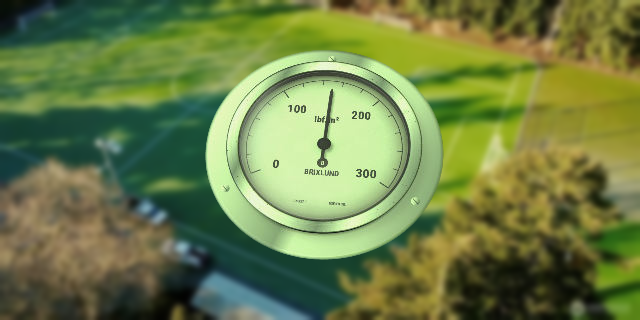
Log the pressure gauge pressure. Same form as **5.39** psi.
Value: **150** psi
